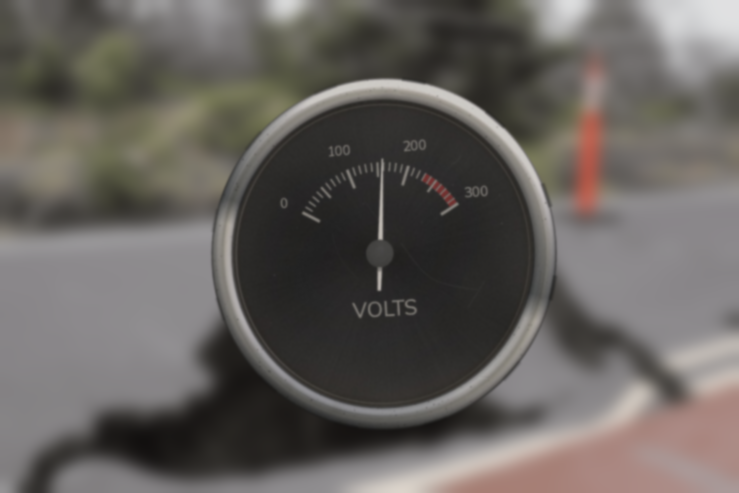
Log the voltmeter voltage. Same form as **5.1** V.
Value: **160** V
